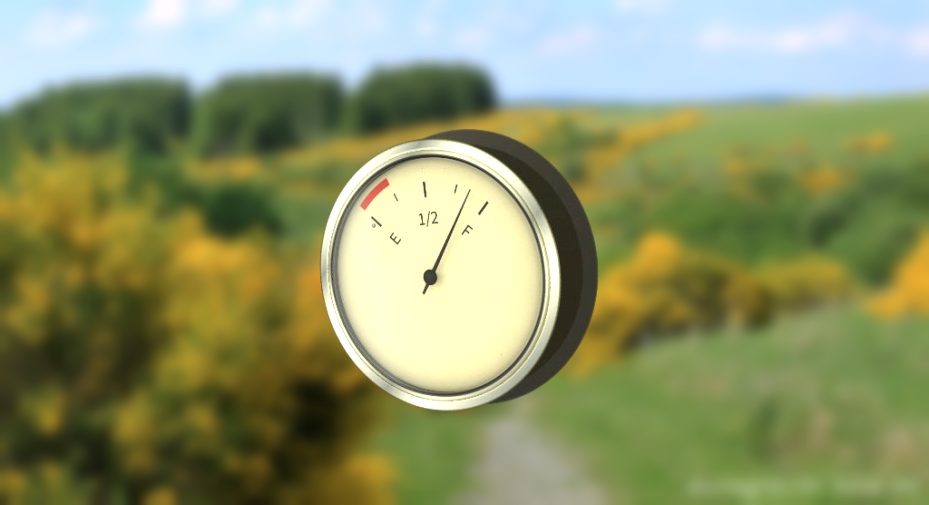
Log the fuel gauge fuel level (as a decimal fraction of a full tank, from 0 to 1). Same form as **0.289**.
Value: **0.875**
